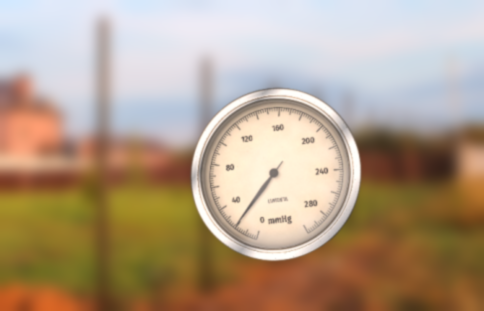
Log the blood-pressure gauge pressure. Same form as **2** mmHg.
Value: **20** mmHg
